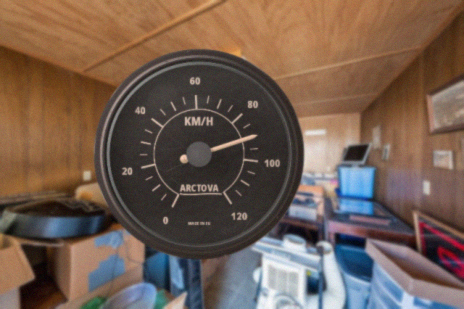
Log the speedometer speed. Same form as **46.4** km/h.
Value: **90** km/h
